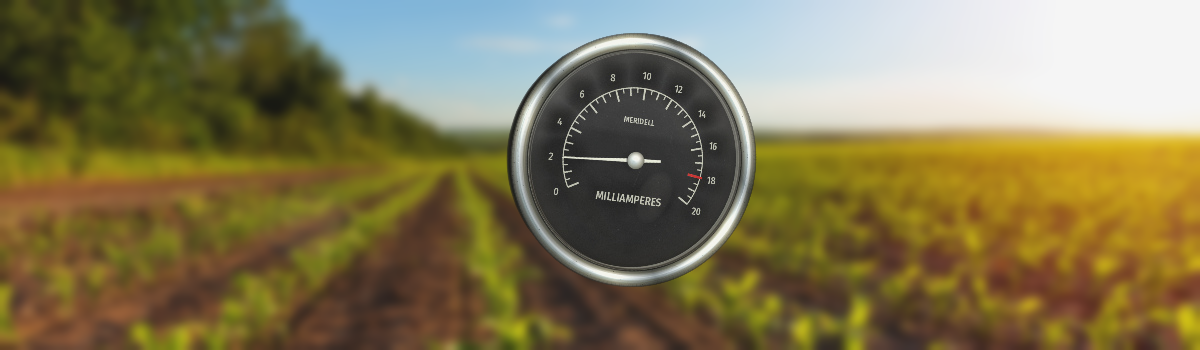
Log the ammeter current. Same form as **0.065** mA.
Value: **2** mA
